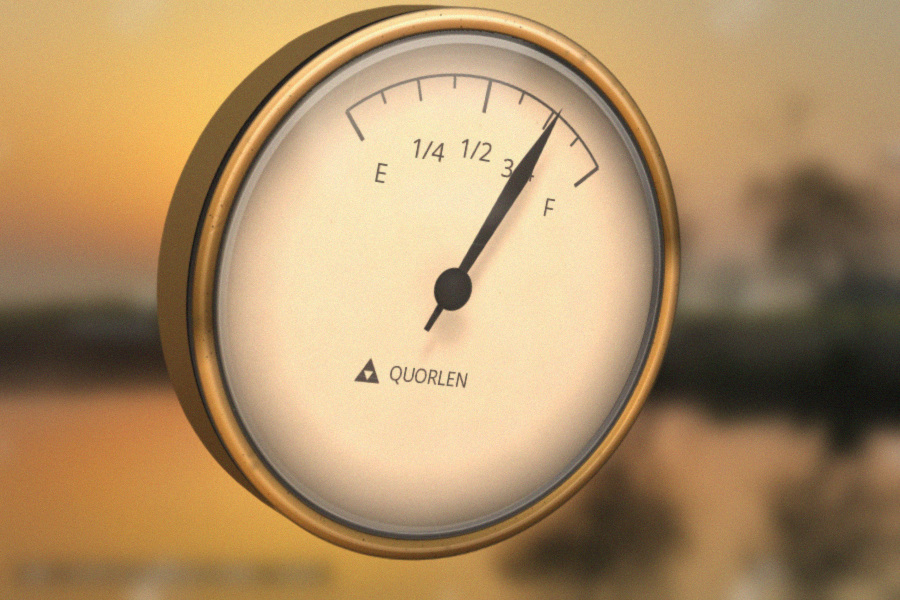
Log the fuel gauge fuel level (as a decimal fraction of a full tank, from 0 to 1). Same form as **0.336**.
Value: **0.75**
